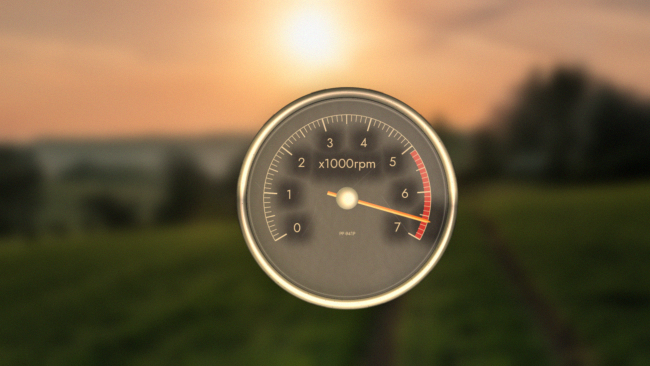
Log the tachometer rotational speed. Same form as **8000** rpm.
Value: **6600** rpm
